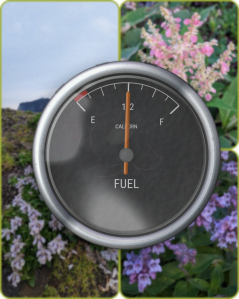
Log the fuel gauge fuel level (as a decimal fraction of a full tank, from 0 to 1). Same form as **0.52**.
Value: **0.5**
